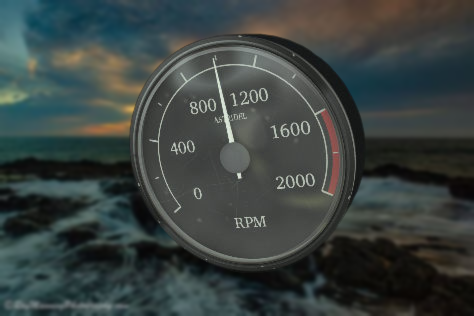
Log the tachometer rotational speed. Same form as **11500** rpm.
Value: **1000** rpm
